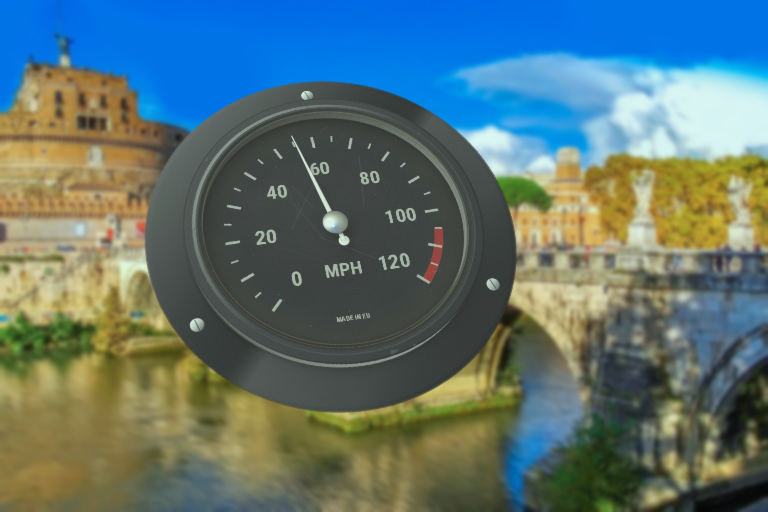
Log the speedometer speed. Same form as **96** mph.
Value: **55** mph
